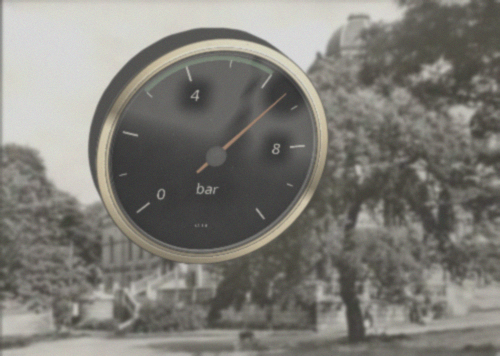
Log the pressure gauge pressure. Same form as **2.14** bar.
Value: **6.5** bar
